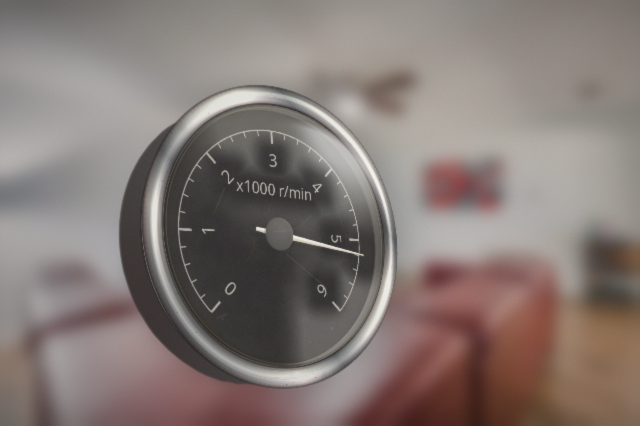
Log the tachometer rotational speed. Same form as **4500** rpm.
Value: **5200** rpm
